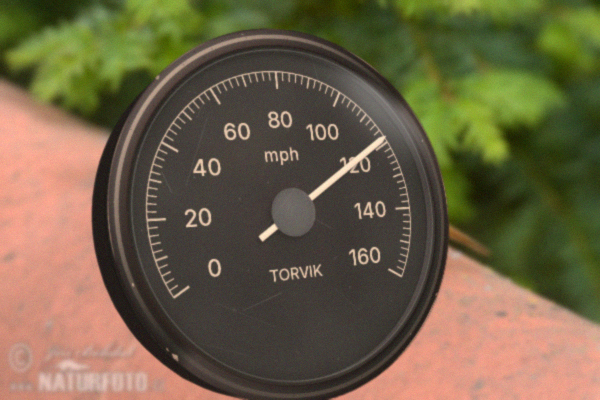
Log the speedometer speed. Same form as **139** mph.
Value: **118** mph
